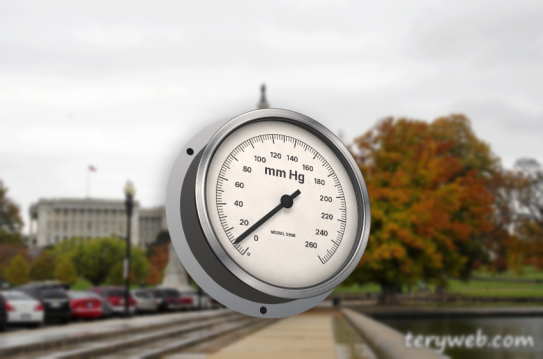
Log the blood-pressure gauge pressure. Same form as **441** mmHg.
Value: **10** mmHg
